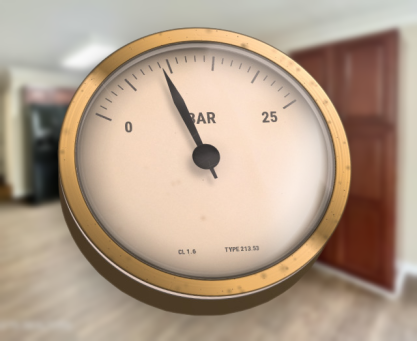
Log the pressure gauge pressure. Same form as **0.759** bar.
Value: **9** bar
